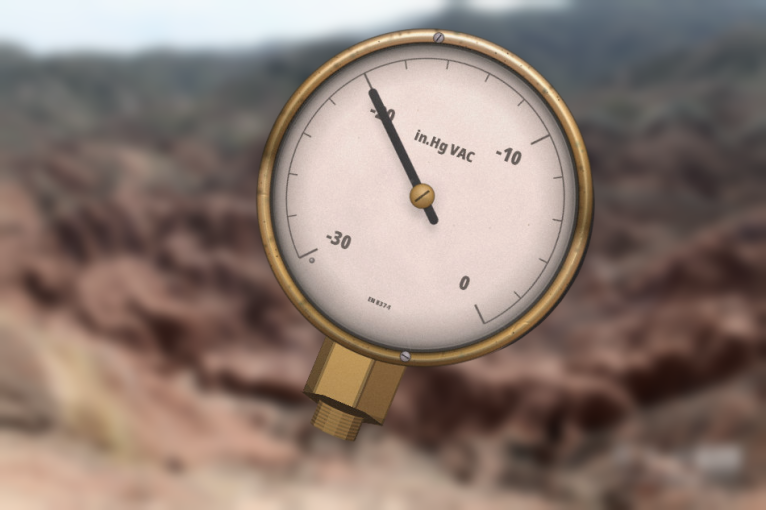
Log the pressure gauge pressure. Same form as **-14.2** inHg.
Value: **-20** inHg
